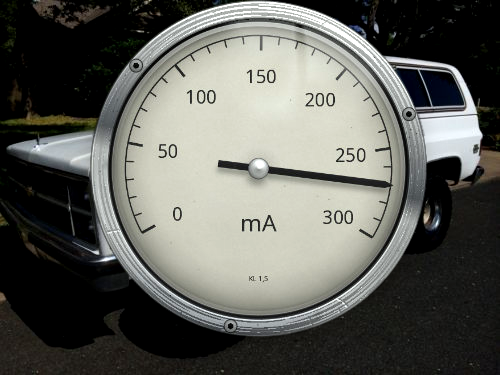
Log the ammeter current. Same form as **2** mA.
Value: **270** mA
